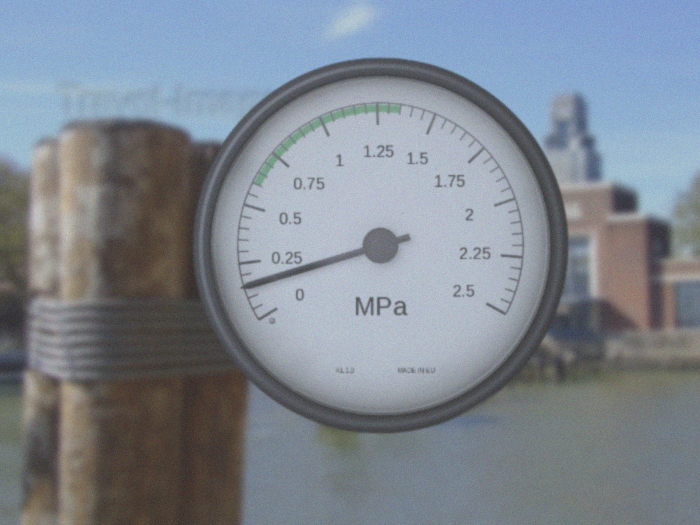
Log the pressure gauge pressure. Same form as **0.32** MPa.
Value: **0.15** MPa
